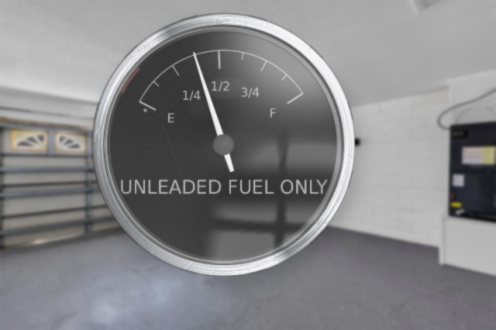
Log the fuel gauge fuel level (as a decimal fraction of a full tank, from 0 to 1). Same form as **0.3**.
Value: **0.375**
